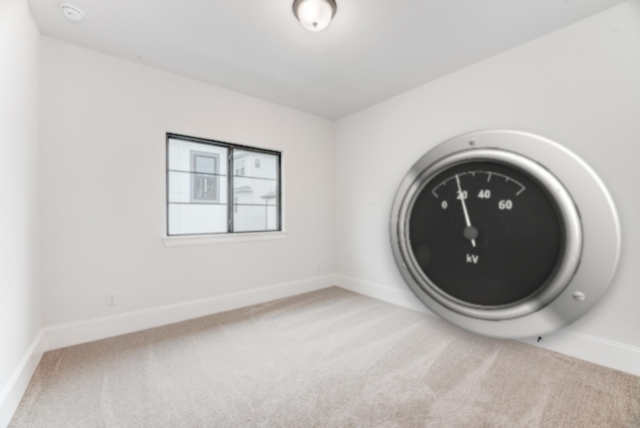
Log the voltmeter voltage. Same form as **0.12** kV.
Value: **20** kV
